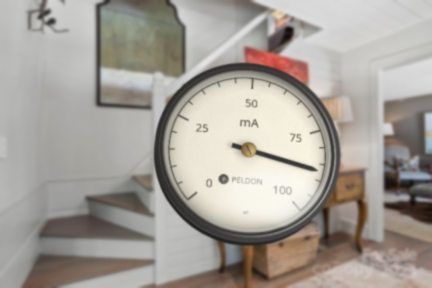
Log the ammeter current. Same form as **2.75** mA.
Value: **87.5** mA
